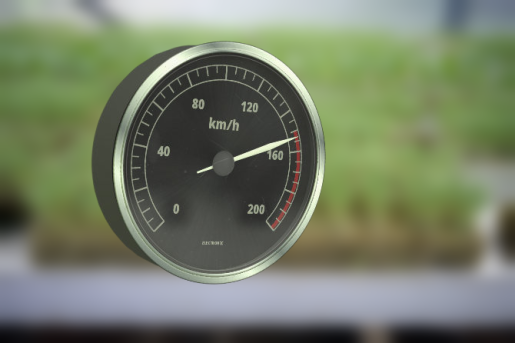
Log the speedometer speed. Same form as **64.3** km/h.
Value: **152.5** km/h
